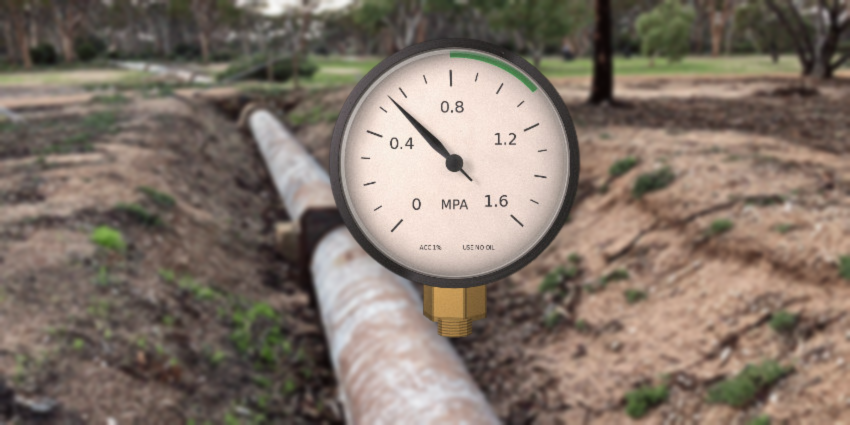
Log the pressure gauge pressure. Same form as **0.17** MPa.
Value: **0.55** MPa
